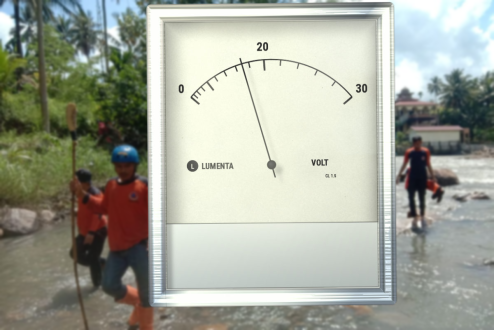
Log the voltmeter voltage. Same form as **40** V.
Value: **17** V
